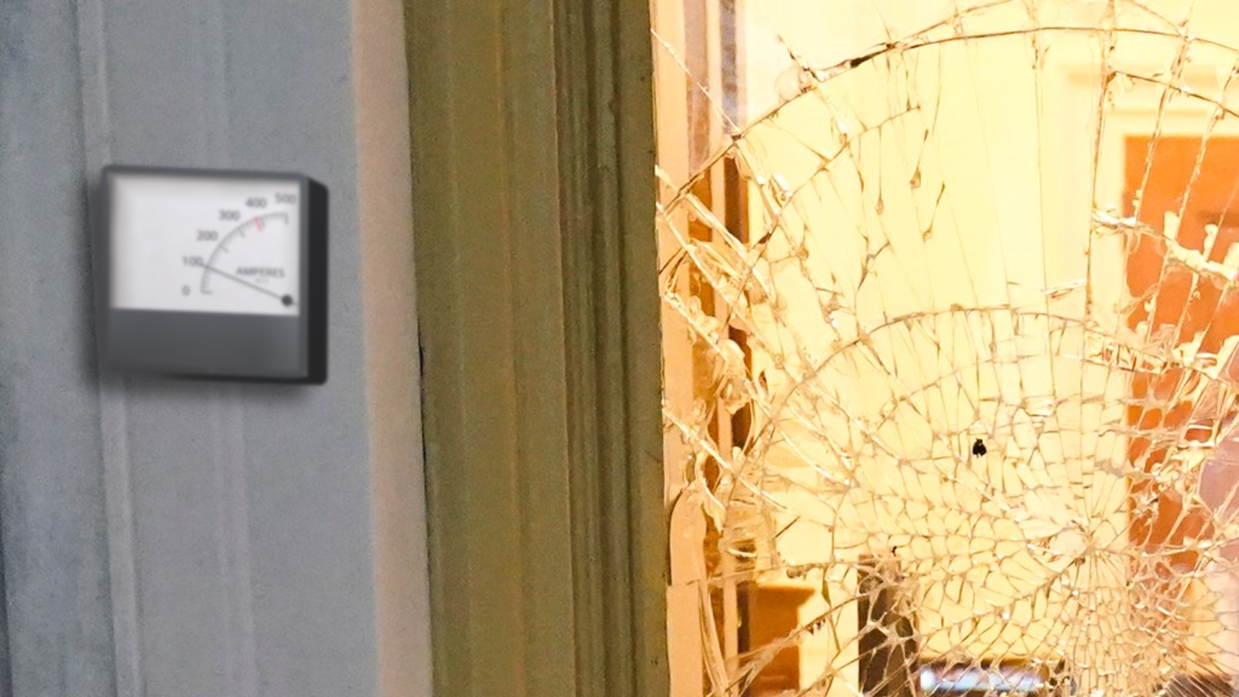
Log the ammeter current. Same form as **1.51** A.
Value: **100** A
